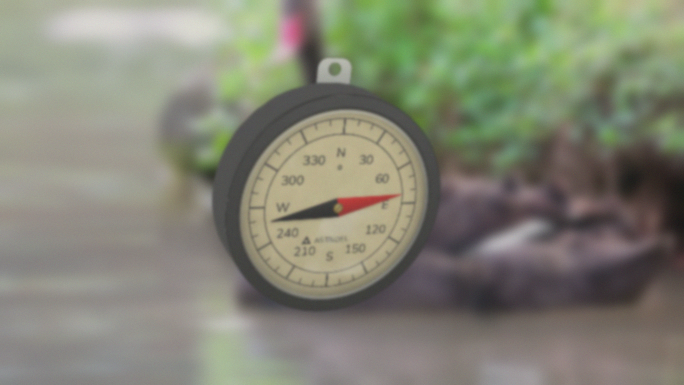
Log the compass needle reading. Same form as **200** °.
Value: **80** °
